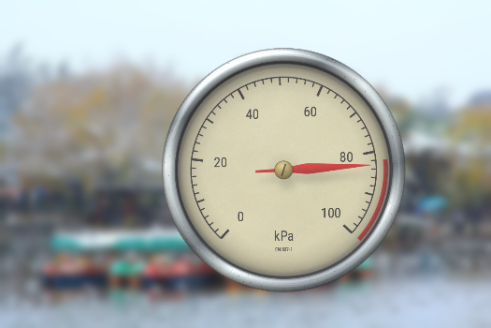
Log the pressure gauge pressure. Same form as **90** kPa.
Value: **83** kPa
